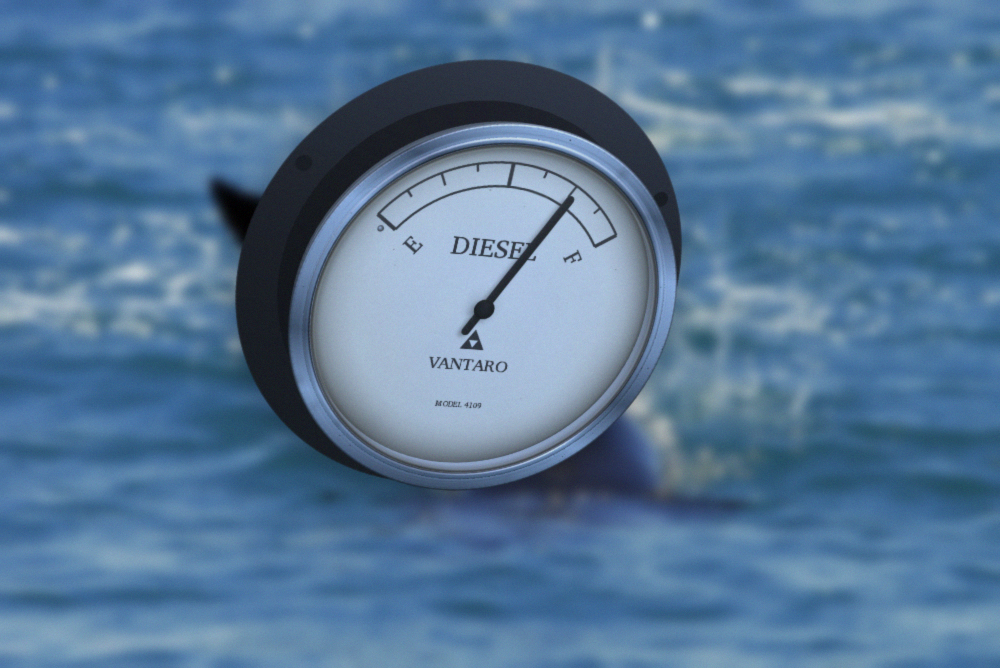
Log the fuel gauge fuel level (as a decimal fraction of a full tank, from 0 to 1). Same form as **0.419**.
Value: **0.75**
